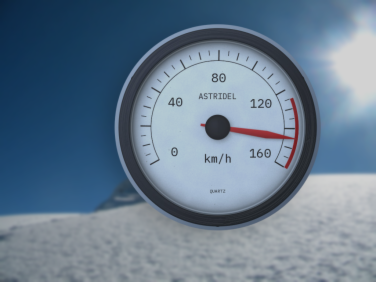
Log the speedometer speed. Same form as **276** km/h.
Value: **145** km/h
